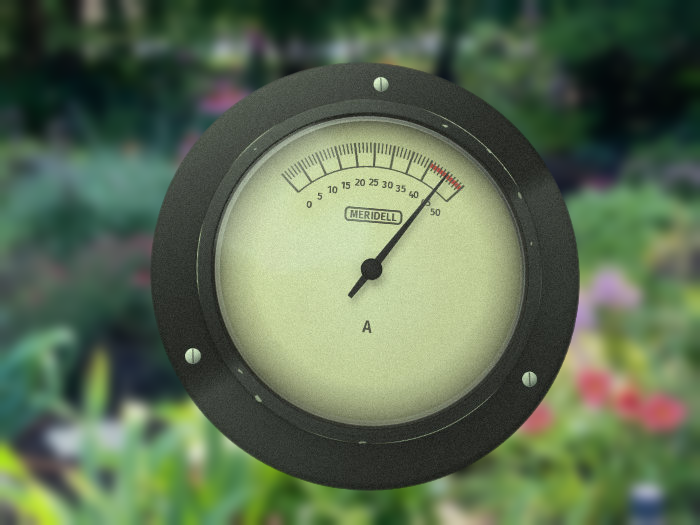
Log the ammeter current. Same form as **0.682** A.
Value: **45** A
